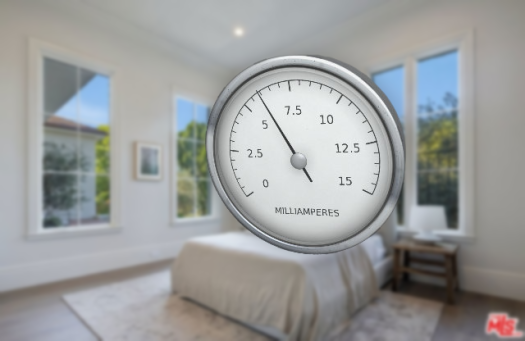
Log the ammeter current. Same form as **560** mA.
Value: **6** mA
